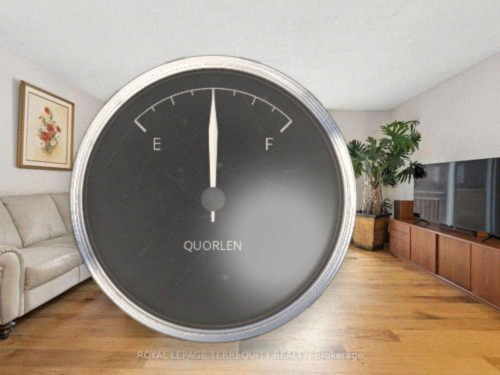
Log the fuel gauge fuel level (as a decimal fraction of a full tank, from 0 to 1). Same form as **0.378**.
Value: **0.5**
